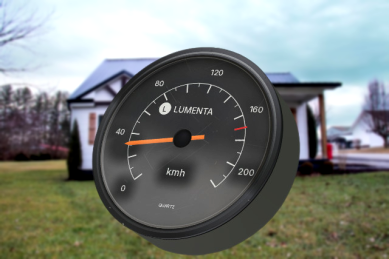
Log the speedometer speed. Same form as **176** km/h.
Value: **30** km/h
